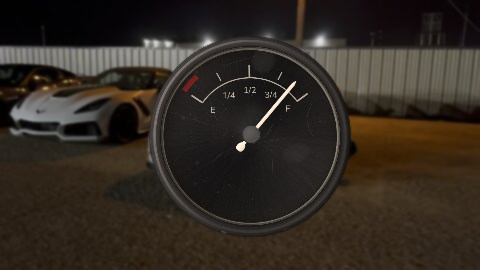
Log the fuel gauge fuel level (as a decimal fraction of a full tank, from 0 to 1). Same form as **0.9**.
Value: **0.875**
